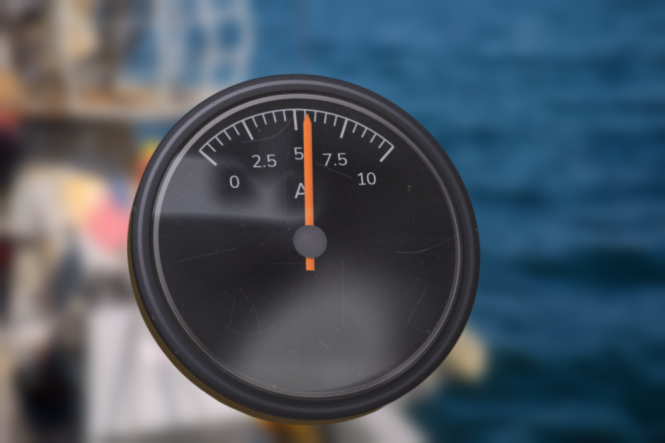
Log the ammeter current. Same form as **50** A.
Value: **5.5** A
